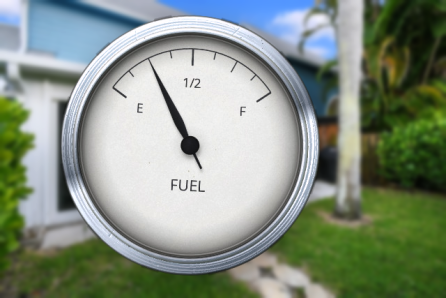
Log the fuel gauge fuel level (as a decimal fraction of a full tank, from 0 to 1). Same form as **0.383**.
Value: **0.25**
